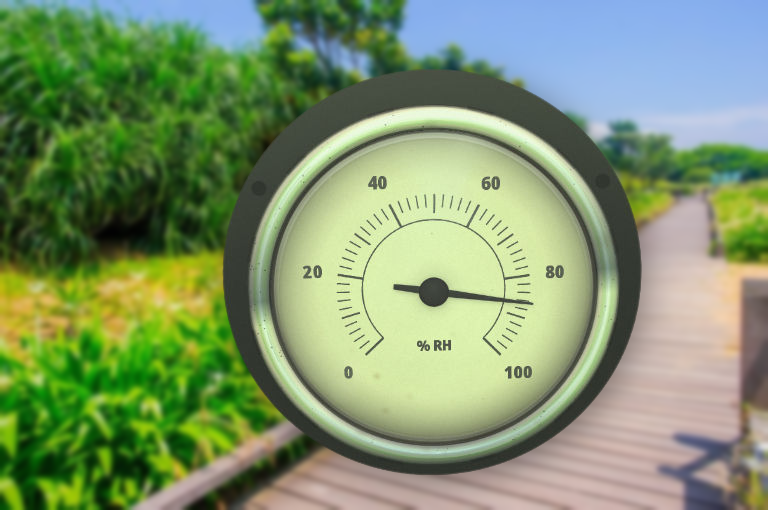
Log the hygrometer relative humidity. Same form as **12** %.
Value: **86** %
